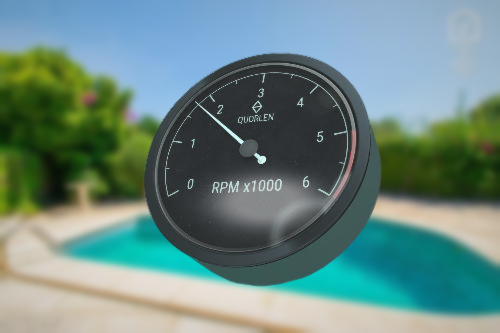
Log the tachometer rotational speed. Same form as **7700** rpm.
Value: **1750** rpm
